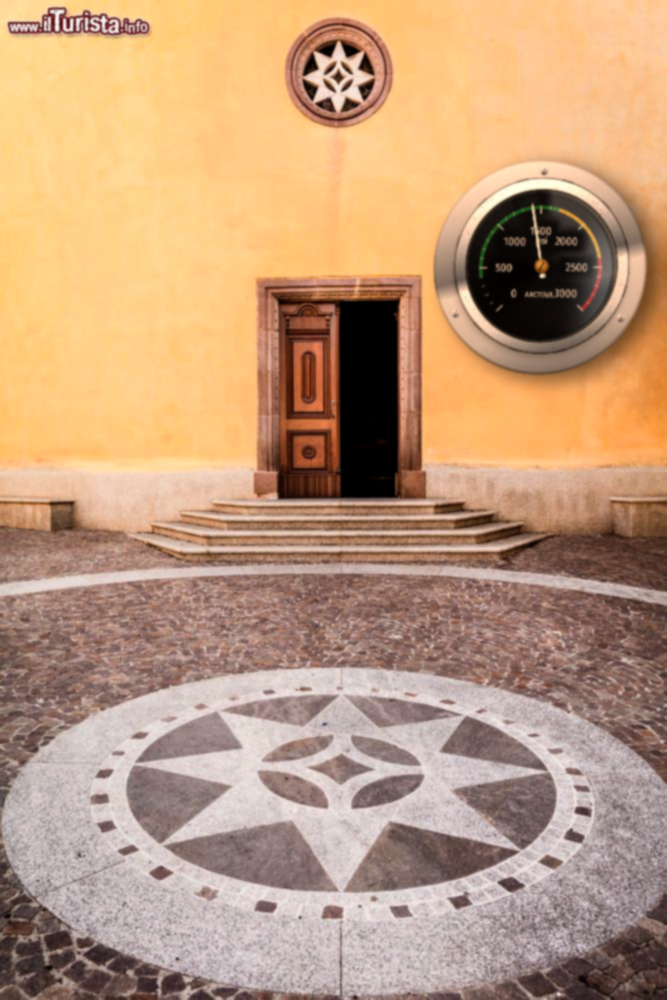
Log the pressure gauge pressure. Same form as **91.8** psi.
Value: **1400** psi
